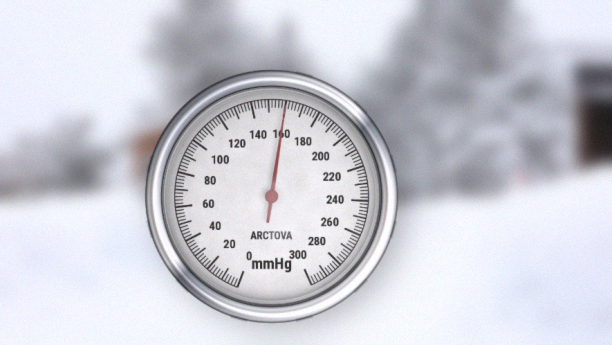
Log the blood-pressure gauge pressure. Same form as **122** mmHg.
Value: **160** mmHg
